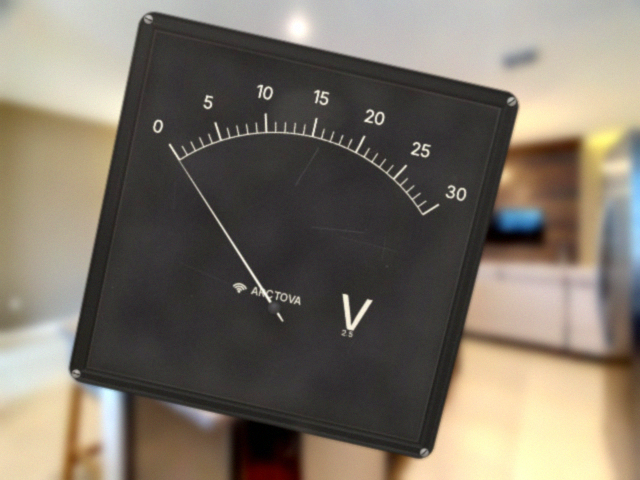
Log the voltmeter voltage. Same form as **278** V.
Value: **0** V
